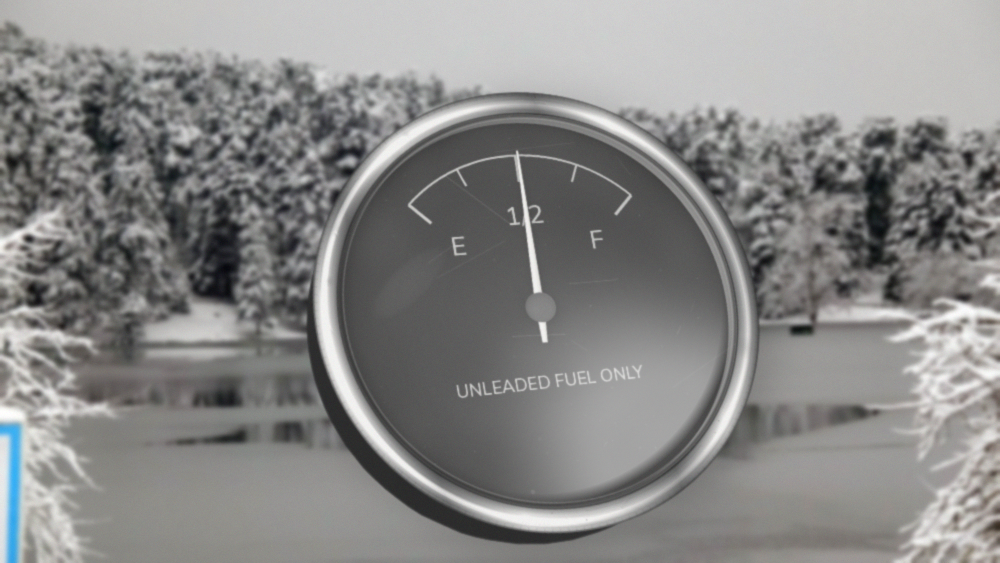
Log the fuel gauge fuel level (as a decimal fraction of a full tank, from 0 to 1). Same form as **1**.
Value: **0.5**
